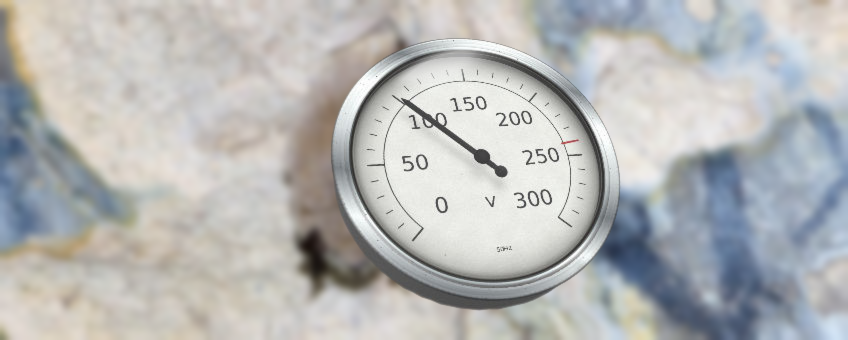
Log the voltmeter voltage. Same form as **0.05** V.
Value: **100** V
